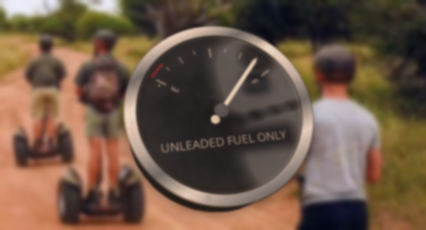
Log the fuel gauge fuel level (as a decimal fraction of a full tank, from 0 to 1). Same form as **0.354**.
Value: **0.875**
